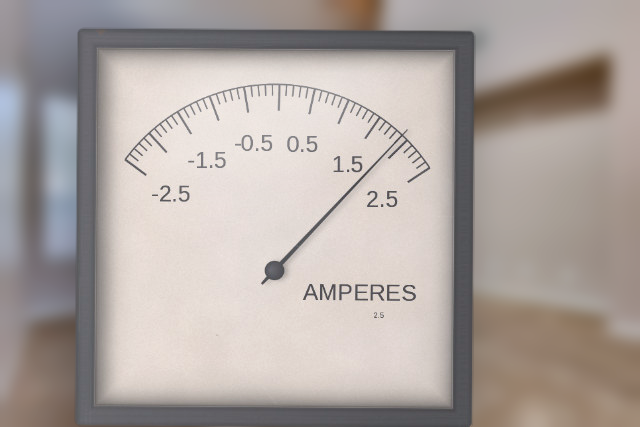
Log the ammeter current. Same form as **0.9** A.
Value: **1.9** A
